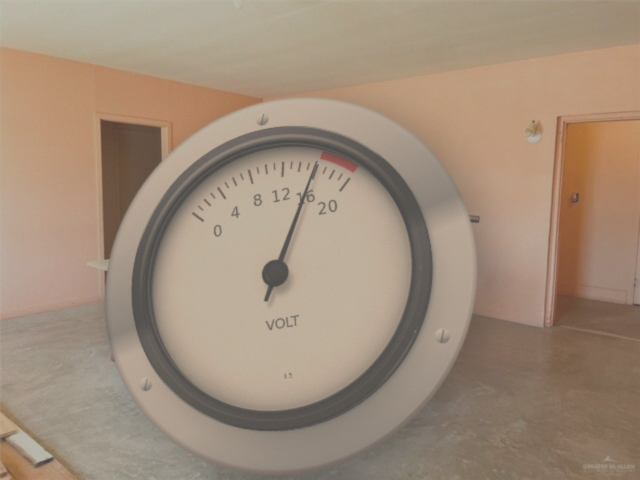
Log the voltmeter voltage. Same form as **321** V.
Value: **16** V
